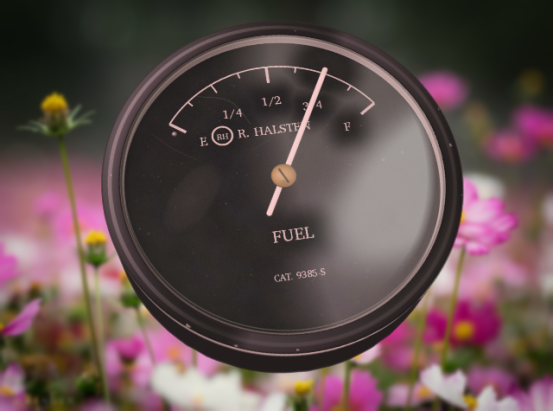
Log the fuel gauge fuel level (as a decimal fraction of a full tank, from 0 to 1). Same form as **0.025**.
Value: **0.75**
